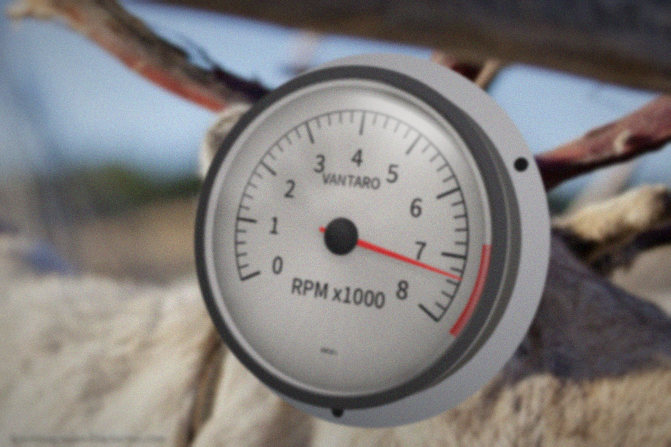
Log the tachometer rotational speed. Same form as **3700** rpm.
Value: **7300** rpm
